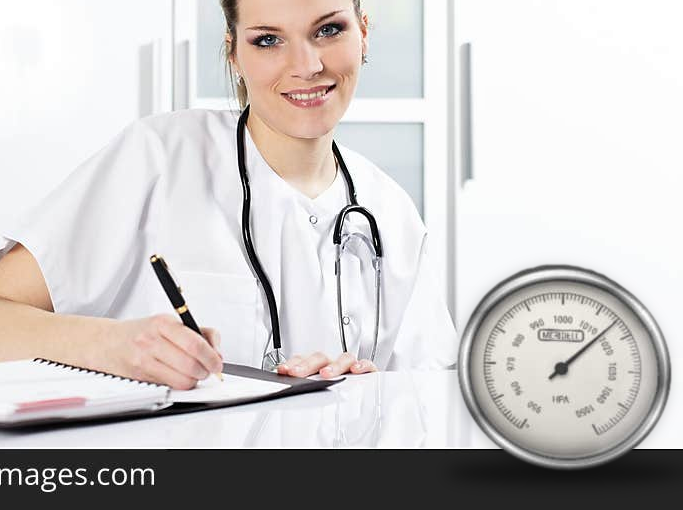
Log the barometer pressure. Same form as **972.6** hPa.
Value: **1015** hPa
